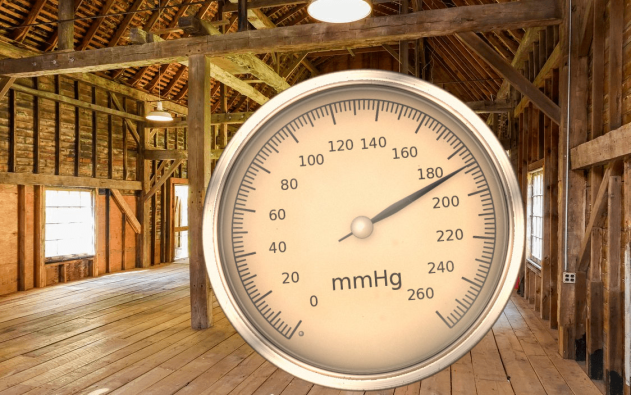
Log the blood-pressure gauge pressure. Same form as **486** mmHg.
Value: **188** mmHg
